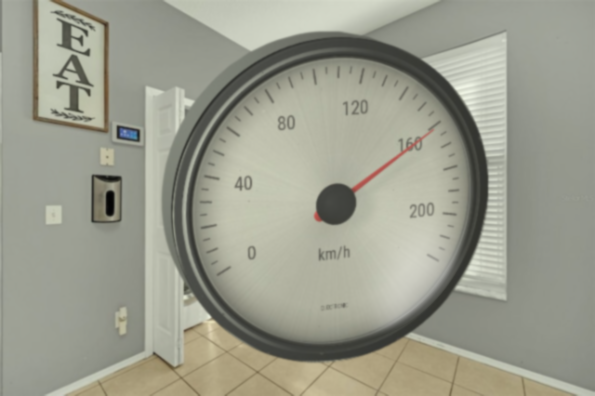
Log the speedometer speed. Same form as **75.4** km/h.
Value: **160** km/h
